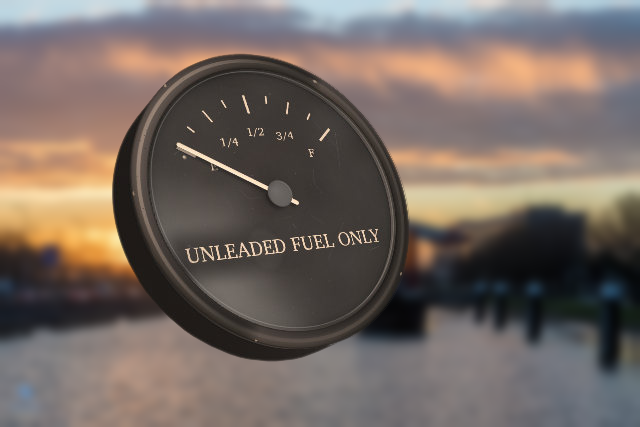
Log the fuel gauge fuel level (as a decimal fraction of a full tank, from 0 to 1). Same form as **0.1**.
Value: **0**
